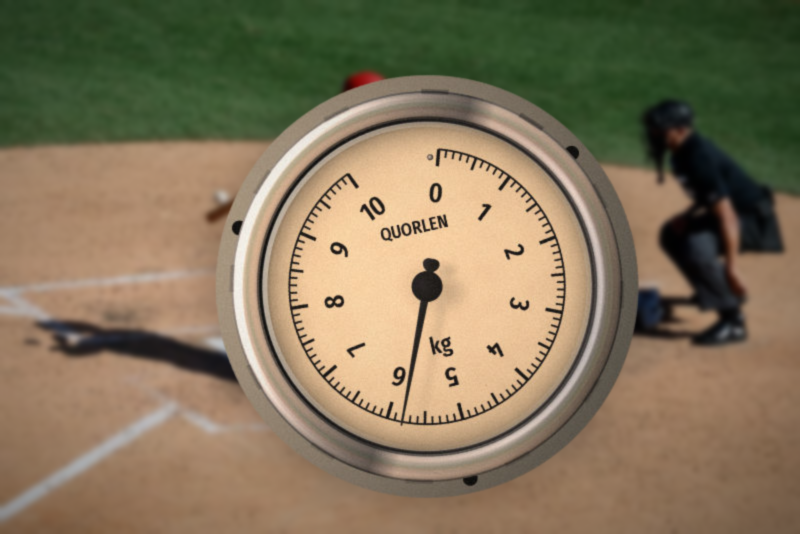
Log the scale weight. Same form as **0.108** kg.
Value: **5.8** kg
